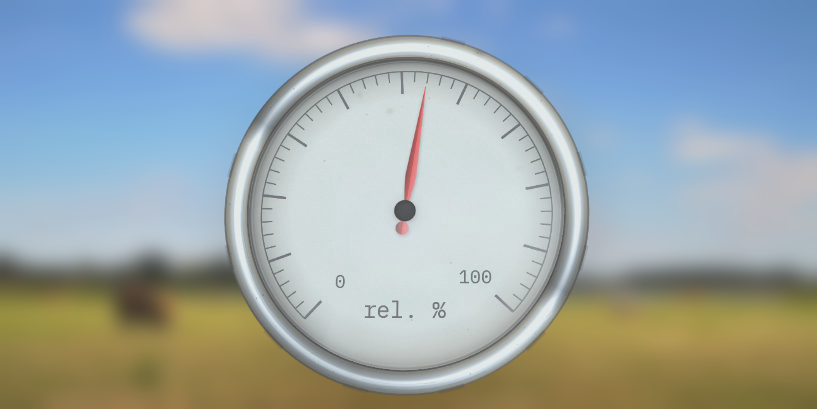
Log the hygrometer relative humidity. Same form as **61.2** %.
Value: **54** %
